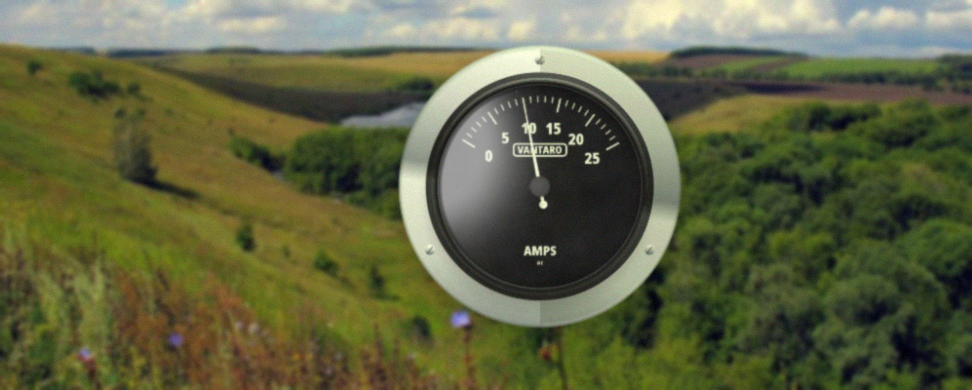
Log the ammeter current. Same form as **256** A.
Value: **10** A
